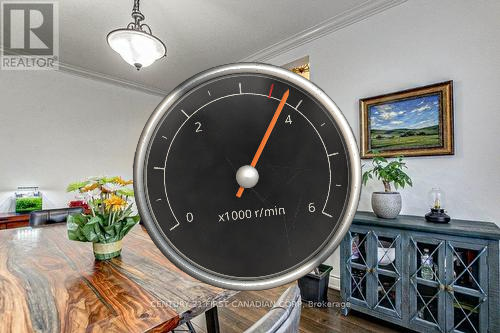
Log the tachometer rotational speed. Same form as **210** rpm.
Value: **3750** rpm
